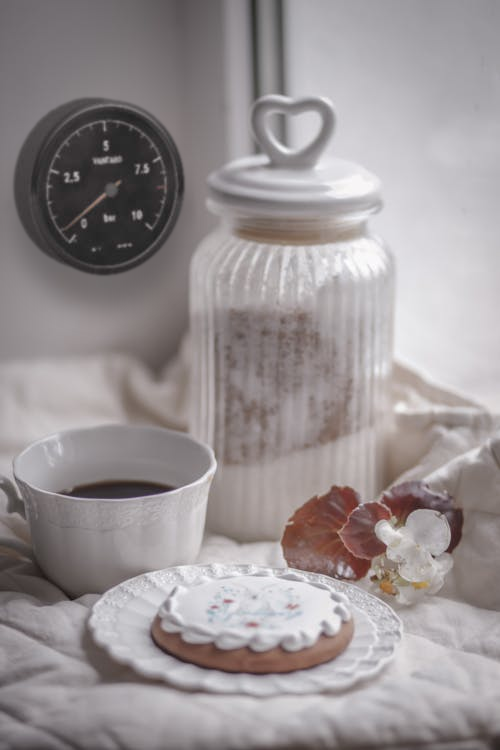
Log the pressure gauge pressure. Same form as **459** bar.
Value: **0.5** bar
